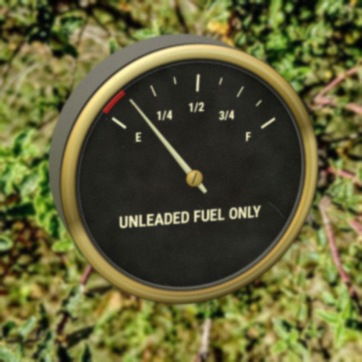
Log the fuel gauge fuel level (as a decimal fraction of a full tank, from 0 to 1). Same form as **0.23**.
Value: **0.125**
